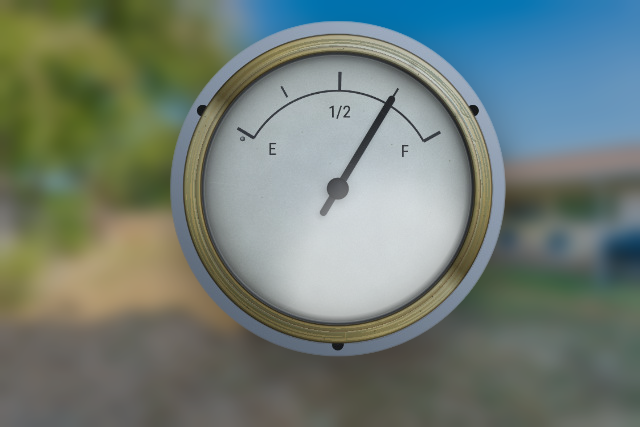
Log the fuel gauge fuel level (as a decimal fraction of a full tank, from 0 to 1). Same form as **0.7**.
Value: **0.75**
